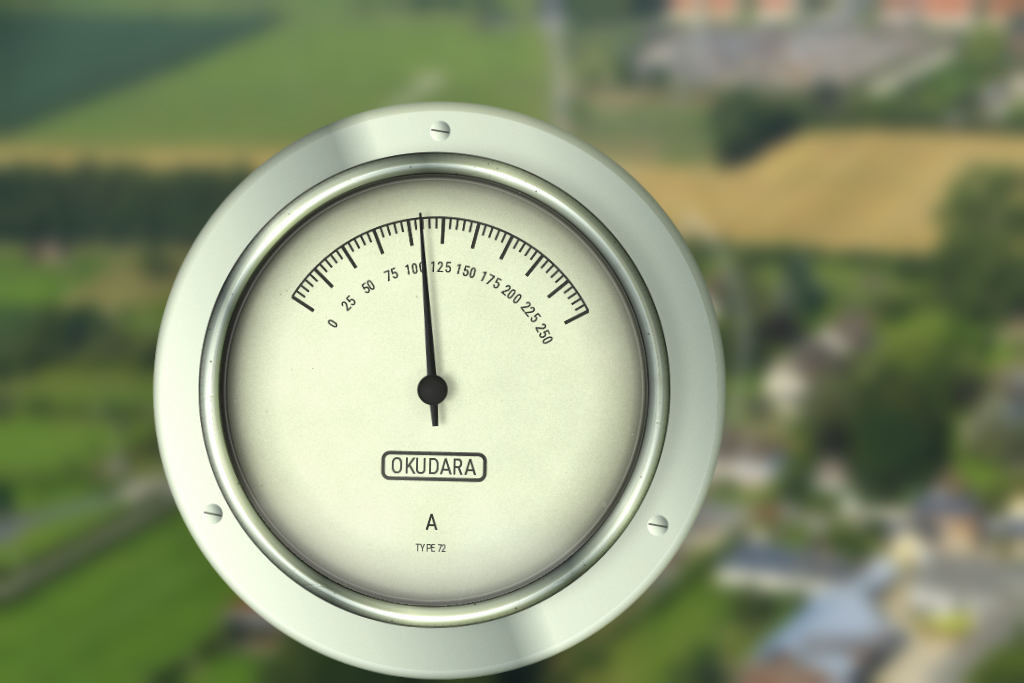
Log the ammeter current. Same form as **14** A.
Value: **110** A
